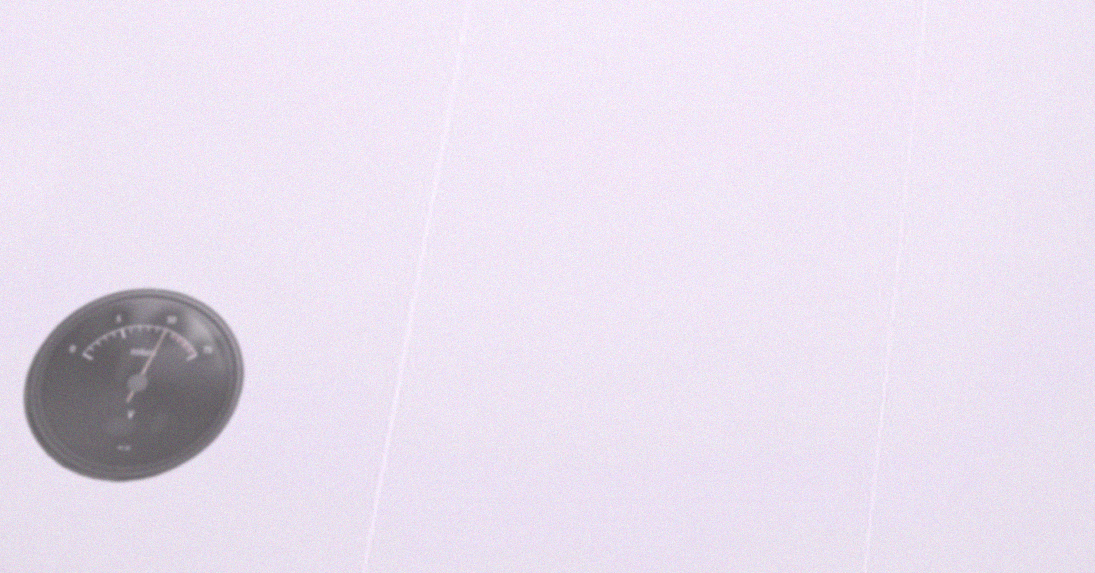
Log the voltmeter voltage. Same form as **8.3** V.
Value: **10** V
